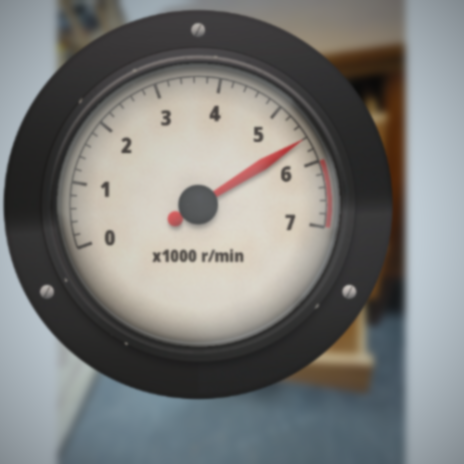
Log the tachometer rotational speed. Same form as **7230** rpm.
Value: **5600** rpm
